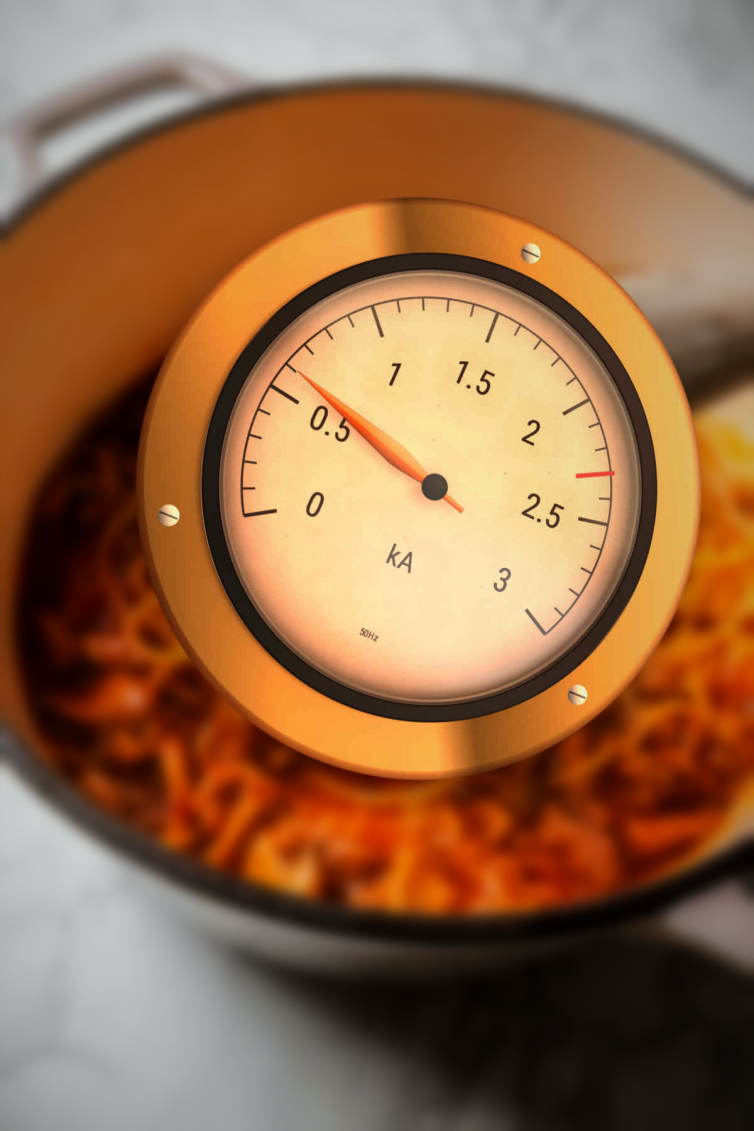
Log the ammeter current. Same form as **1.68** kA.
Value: **0.6** kA
